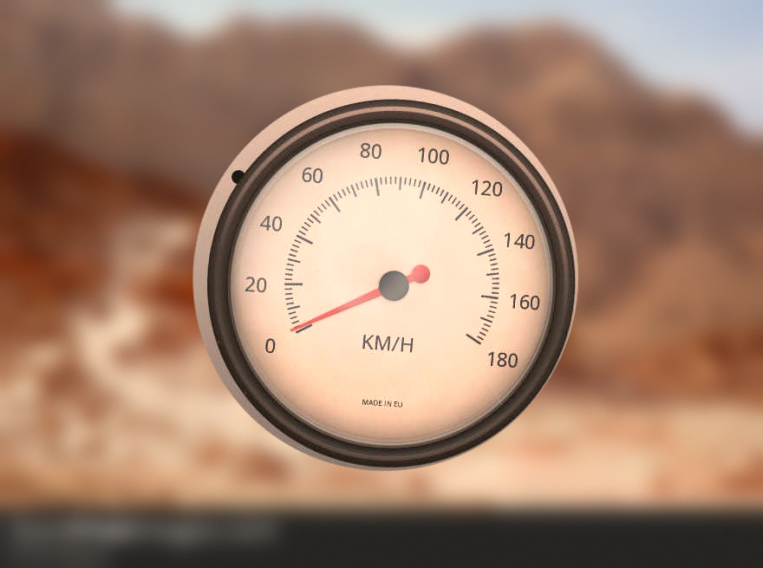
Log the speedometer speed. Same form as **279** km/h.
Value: **2** km/h
